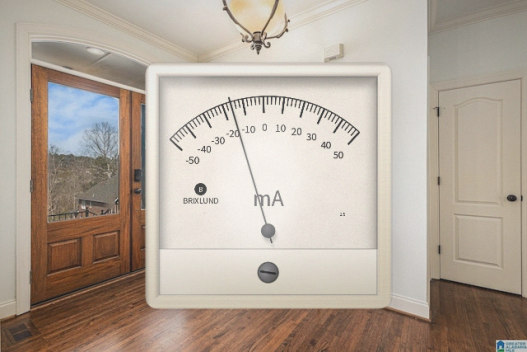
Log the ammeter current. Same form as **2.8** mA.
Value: **-16** mA
